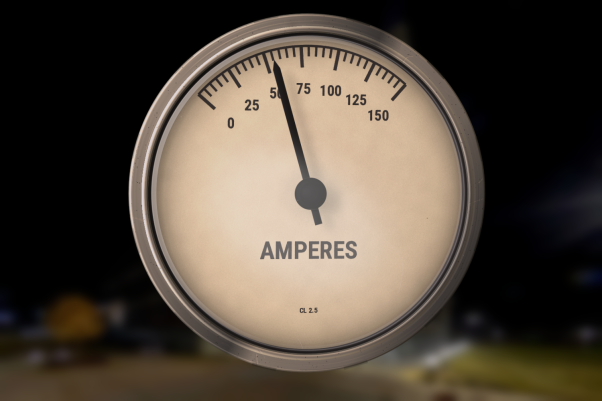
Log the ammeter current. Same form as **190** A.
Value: **55** A
